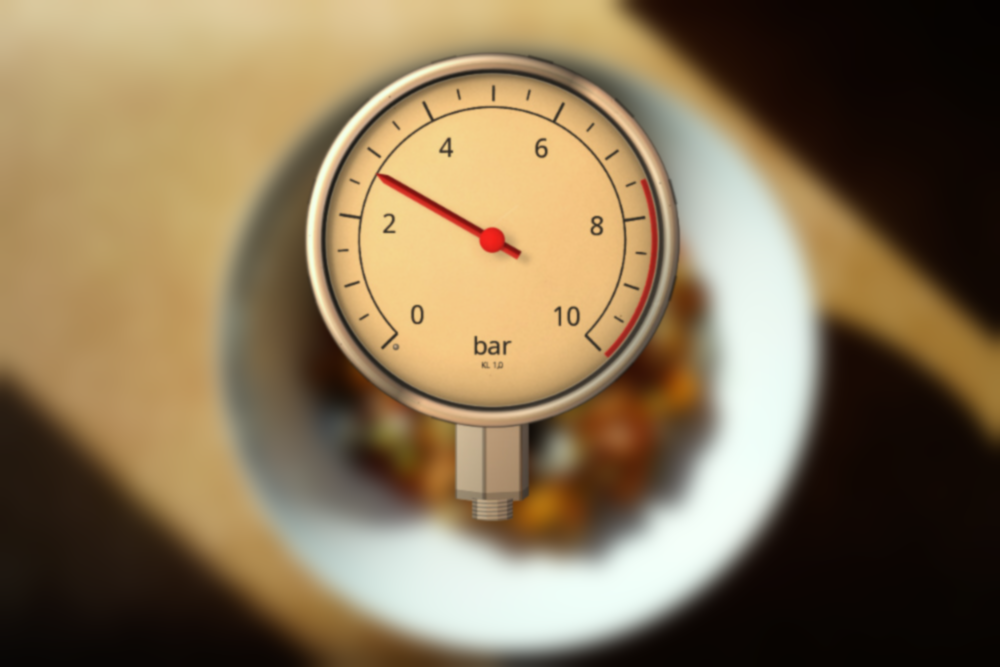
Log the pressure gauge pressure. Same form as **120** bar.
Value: **2.75** bar
